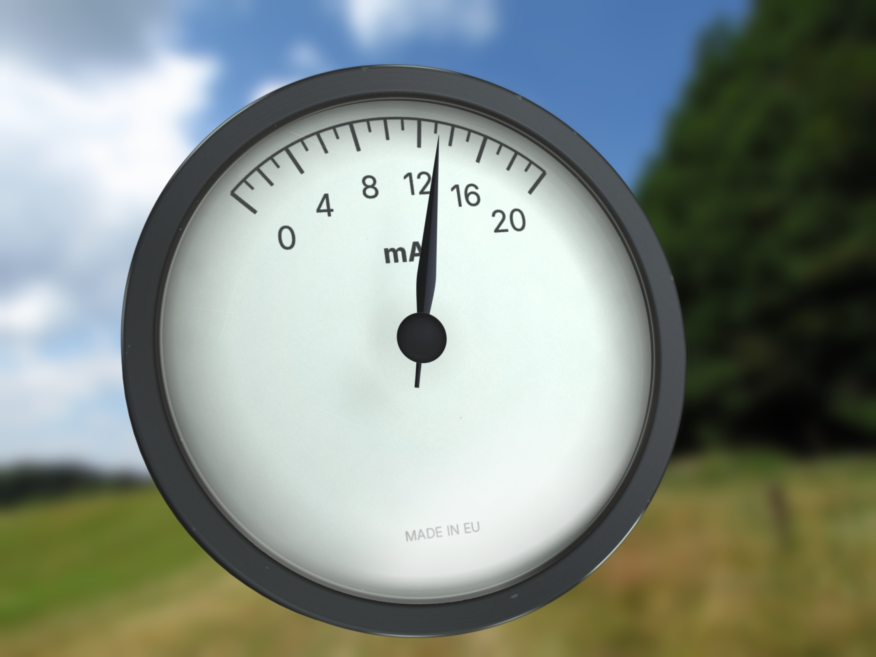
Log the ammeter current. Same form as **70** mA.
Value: **13** mA
